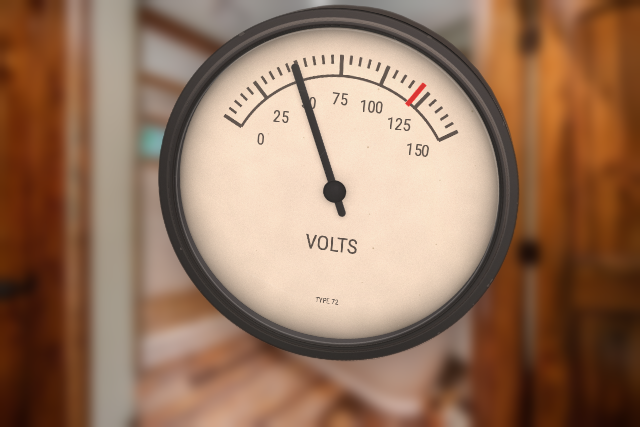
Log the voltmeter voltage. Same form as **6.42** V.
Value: **50** V
